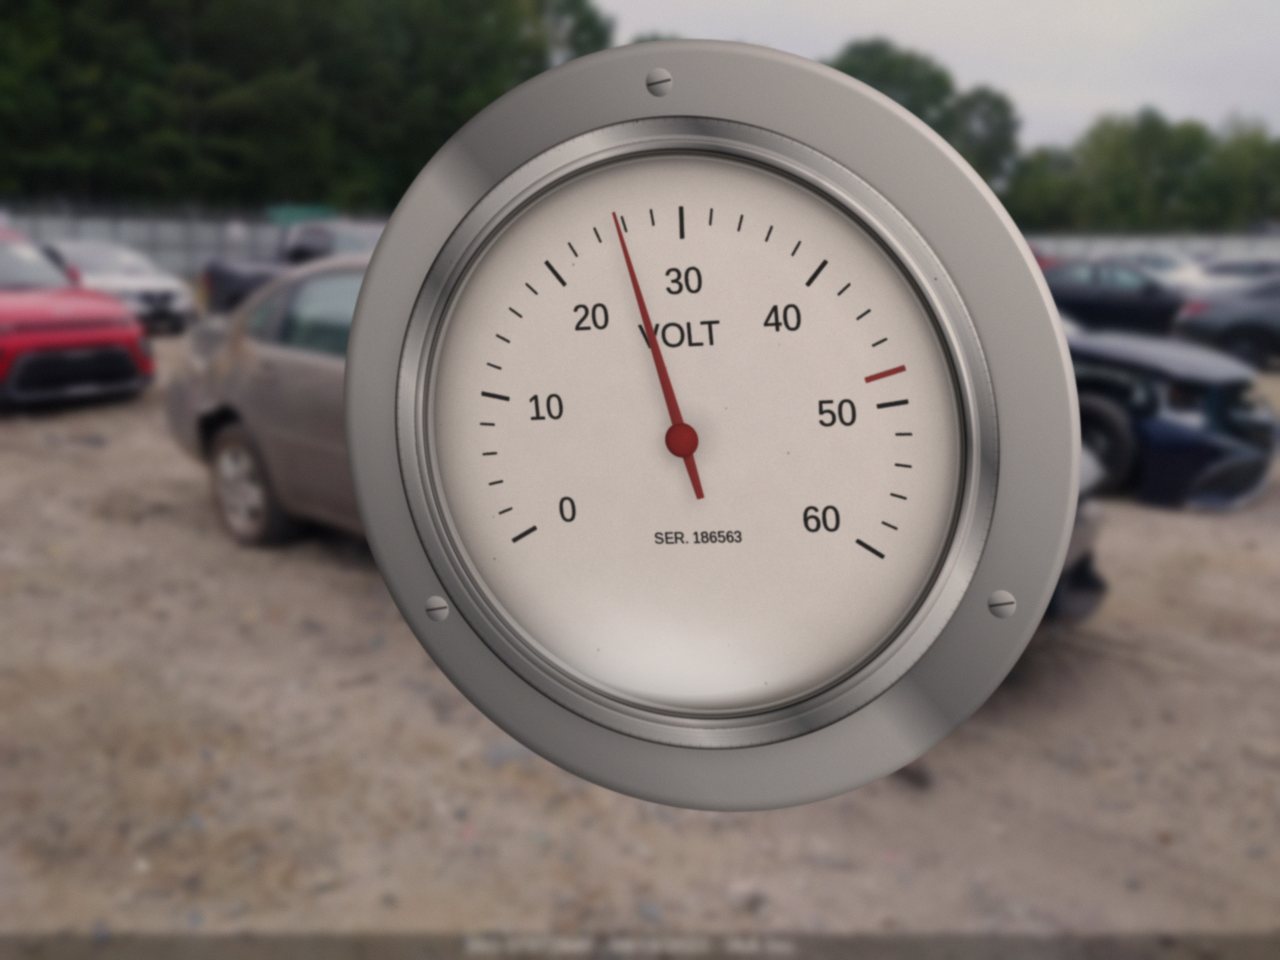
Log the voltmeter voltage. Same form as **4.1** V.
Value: **26** V
